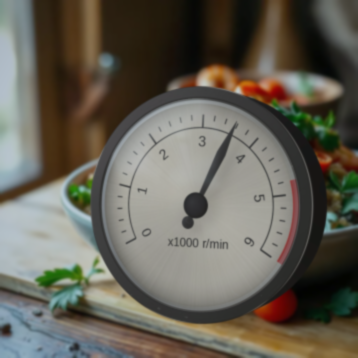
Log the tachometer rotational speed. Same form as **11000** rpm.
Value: **3600** rpm
